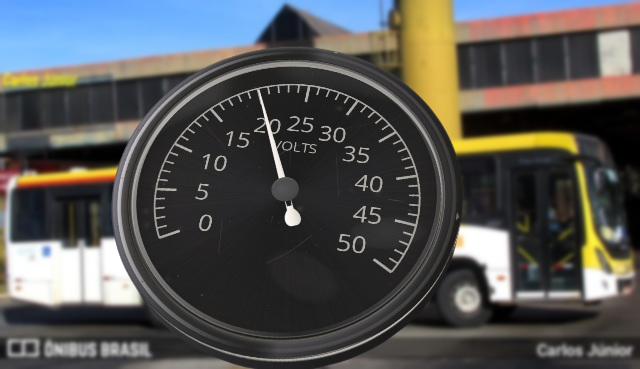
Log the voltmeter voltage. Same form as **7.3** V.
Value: **20** V
